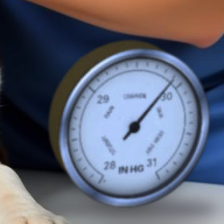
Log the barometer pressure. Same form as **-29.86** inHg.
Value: **29.9** inHg
